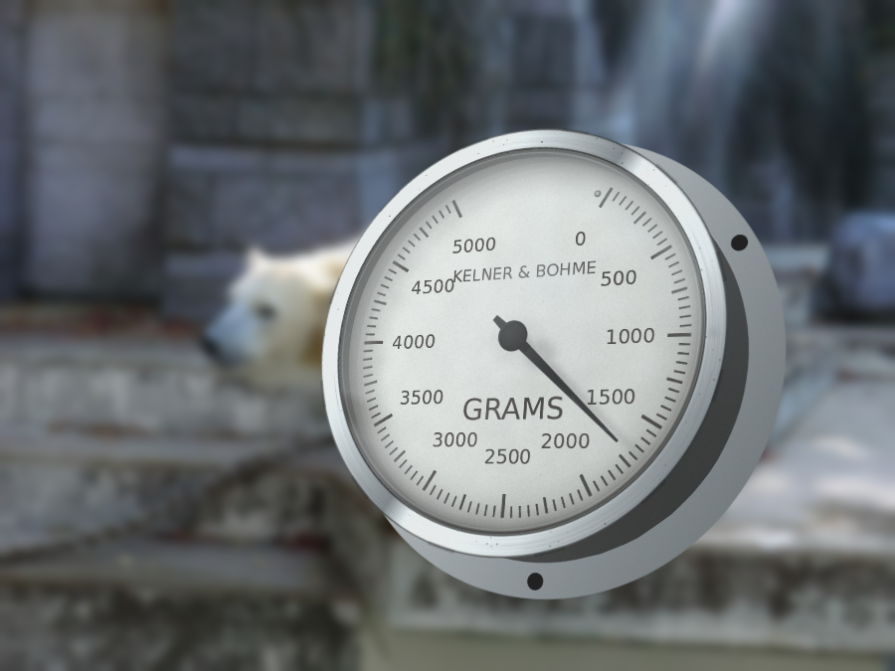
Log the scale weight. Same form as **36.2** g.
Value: **1700** g
